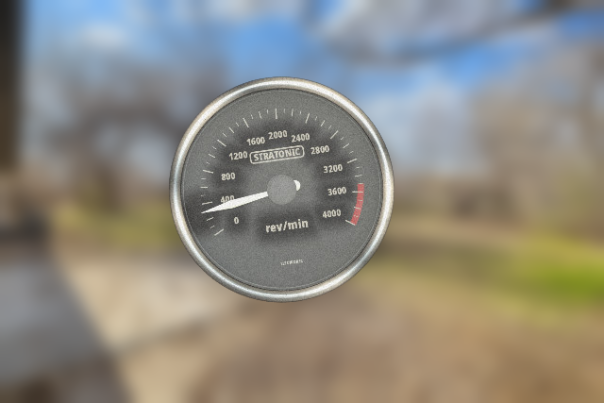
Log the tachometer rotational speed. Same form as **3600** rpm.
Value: **300** rpm
